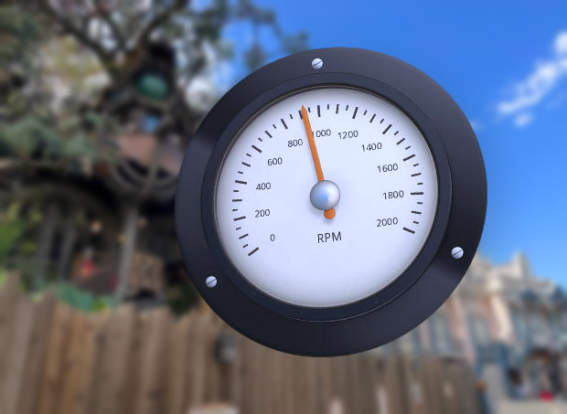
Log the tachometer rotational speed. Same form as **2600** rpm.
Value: **925** rpm
